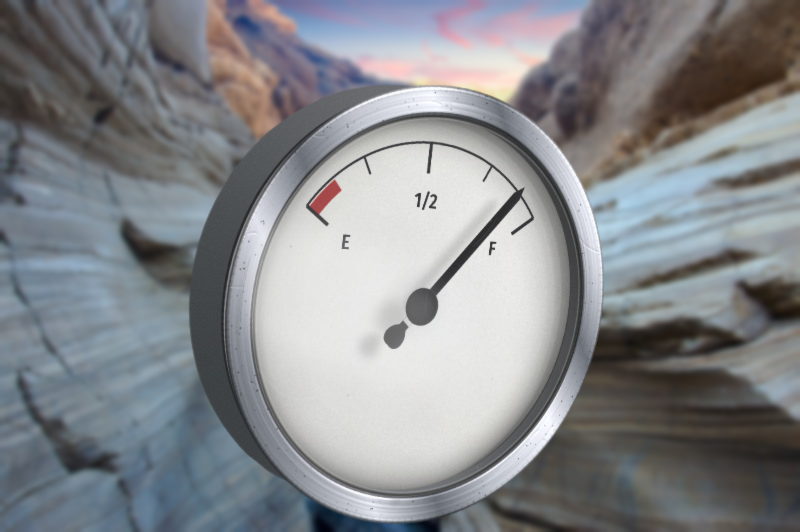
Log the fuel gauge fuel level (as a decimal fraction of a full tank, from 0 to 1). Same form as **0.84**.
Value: **0.875**
